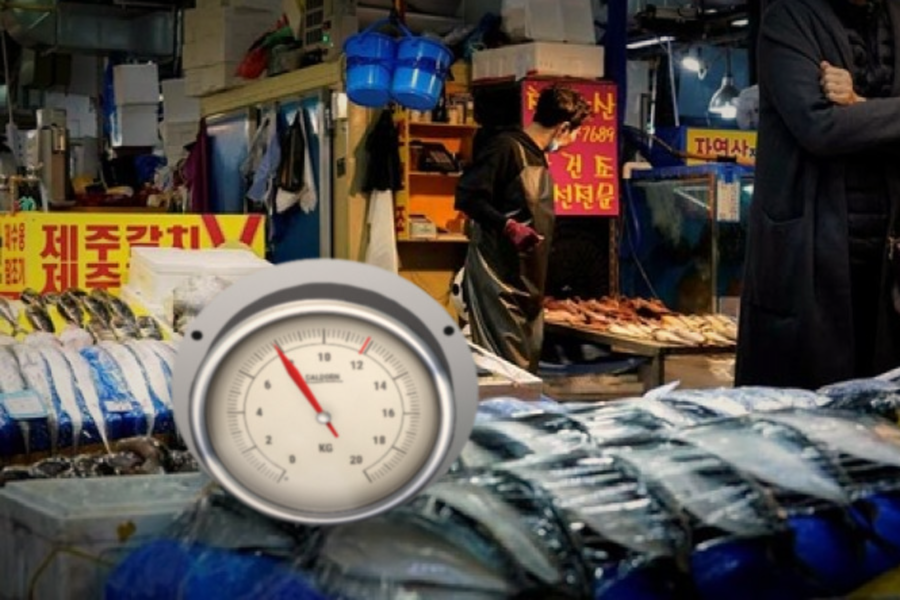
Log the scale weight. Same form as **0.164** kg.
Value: **8** kg
